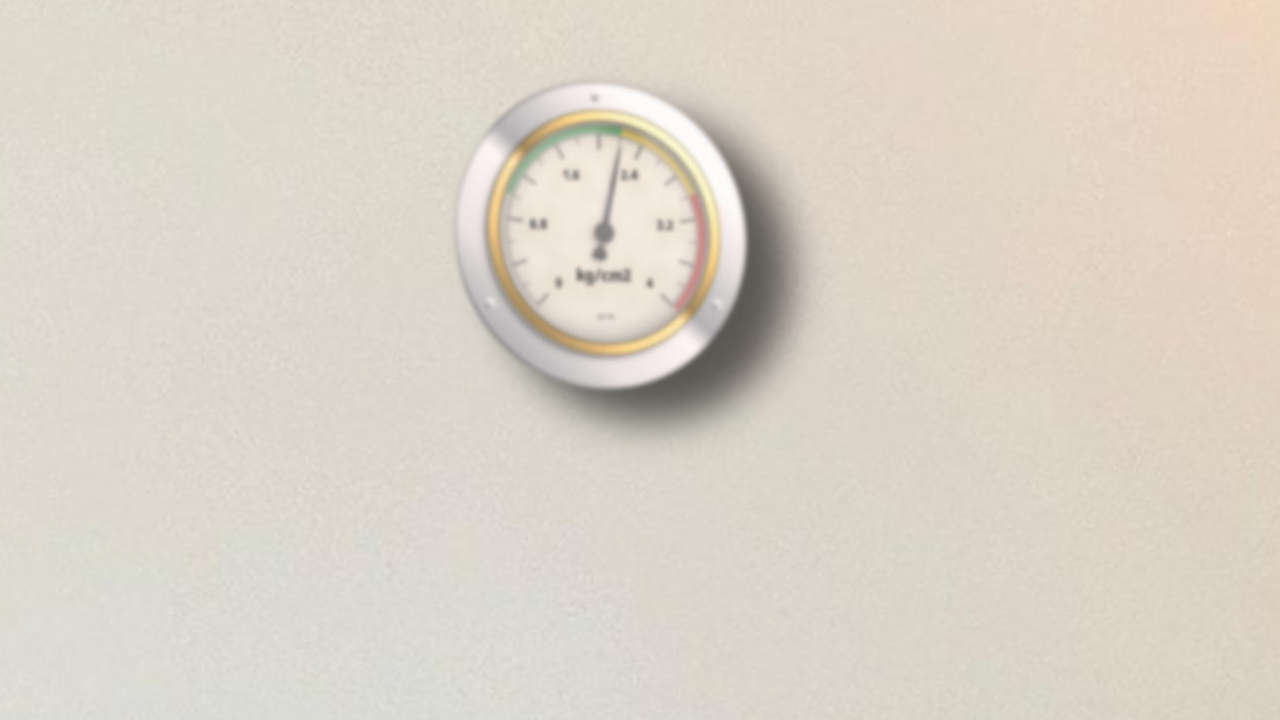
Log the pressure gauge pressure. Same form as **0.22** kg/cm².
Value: **2.2** kg/cm²
